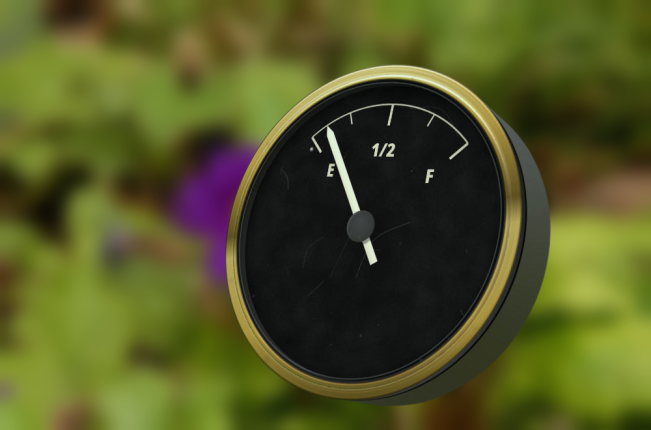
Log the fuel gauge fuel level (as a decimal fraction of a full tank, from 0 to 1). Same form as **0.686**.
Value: **0.125**
